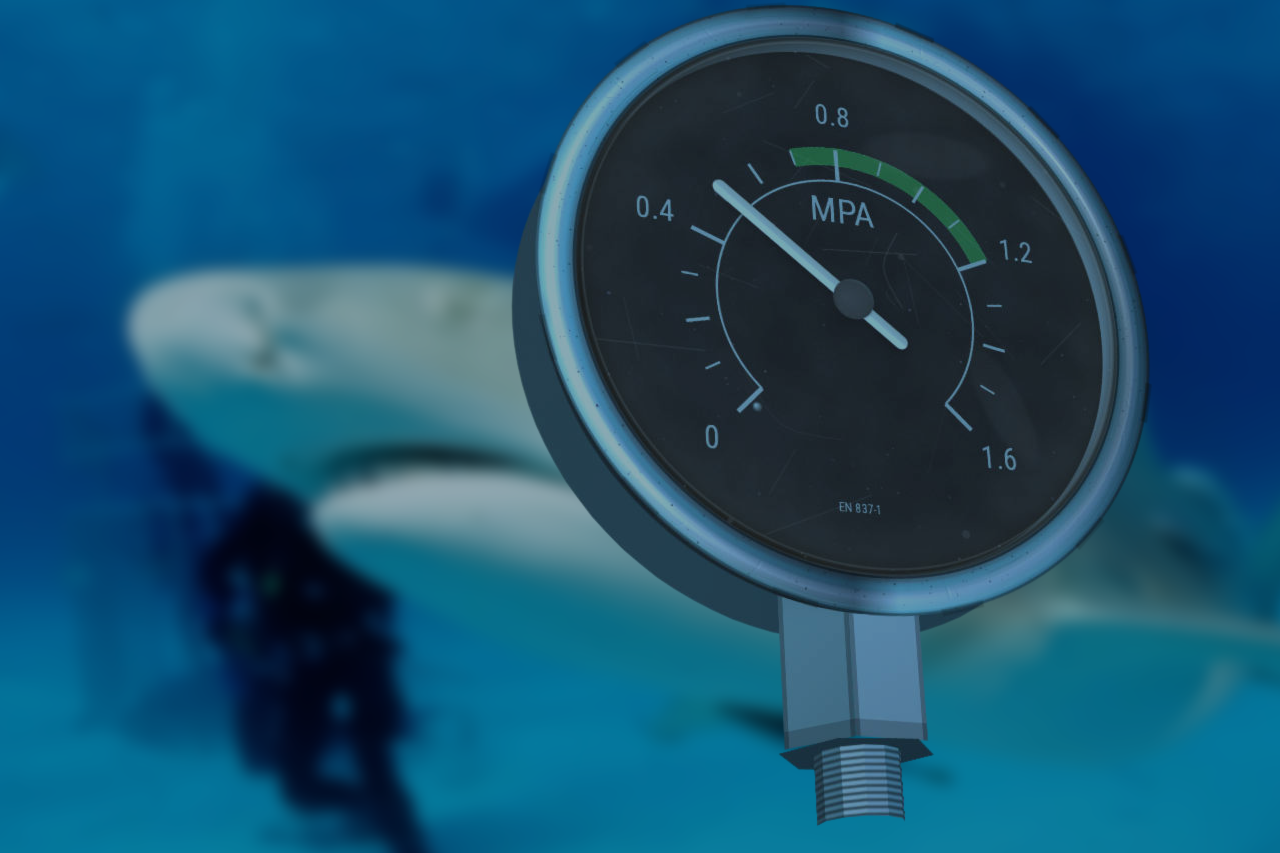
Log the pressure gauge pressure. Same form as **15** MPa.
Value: **0.5** MPa
